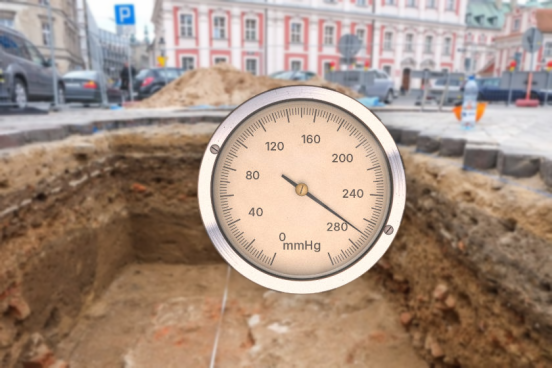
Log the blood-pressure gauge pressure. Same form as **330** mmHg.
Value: **270** mmHg
